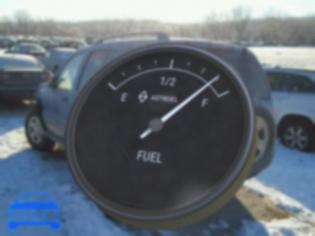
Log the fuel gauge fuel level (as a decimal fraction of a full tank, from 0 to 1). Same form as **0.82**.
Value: **0.875**
